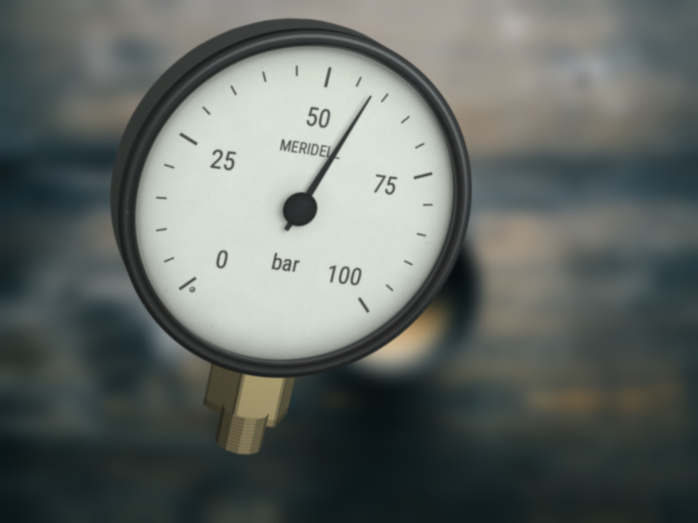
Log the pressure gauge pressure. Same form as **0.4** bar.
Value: **57.5** bar
